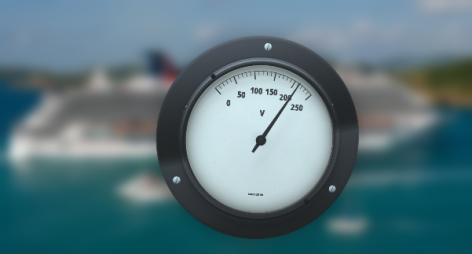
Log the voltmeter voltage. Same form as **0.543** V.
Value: **210** V
